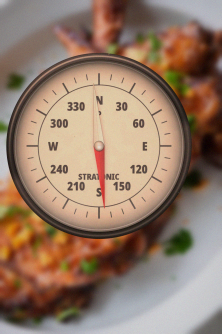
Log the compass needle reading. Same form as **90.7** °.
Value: **175** °
